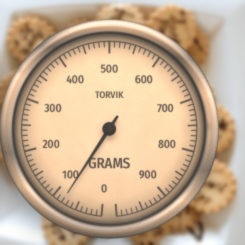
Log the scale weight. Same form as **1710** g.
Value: **80** g
